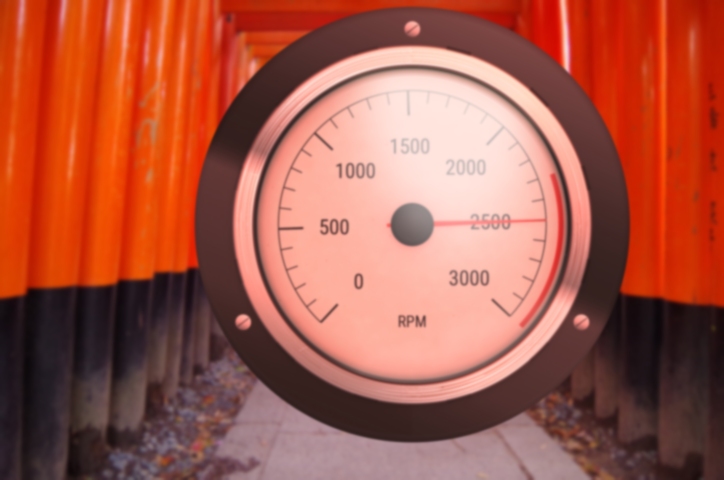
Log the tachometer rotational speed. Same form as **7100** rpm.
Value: **2500** rpm
